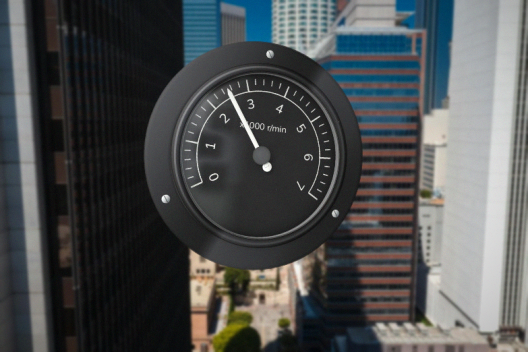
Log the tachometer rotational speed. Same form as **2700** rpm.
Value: **2500** rpm
